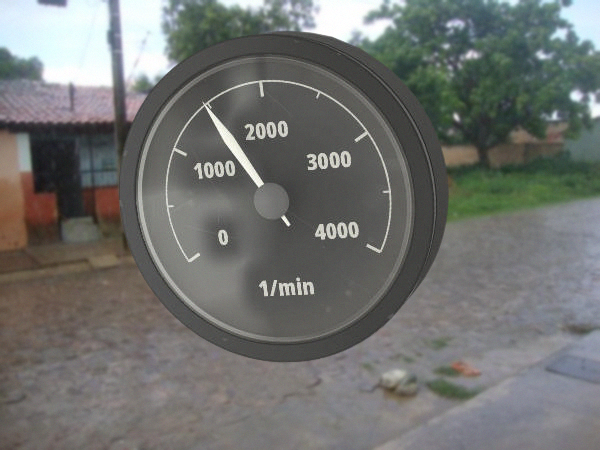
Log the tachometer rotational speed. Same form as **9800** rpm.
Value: **1500** rpm
